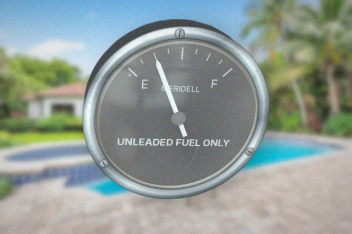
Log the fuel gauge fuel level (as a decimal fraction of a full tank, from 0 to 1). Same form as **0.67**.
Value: **0.25**
